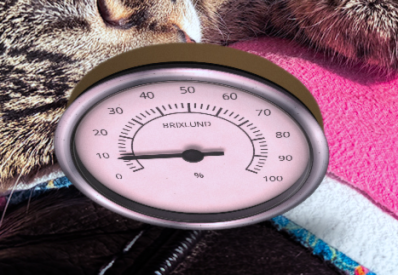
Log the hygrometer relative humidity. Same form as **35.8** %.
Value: **10** %
